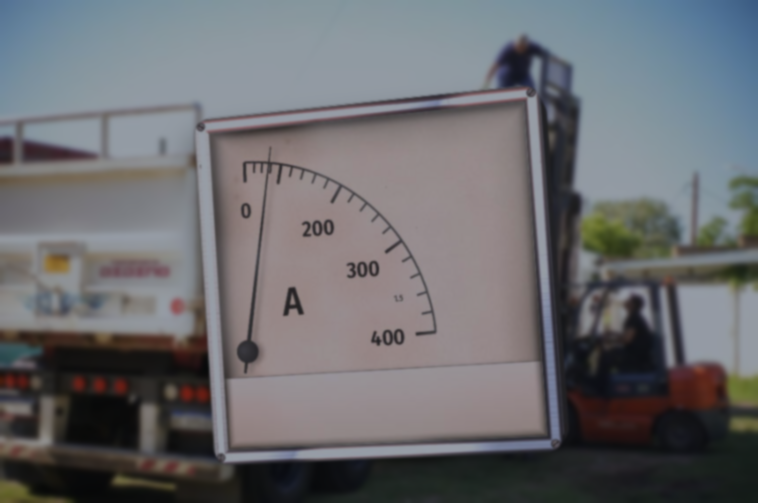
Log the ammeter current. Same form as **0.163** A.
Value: **80** A
